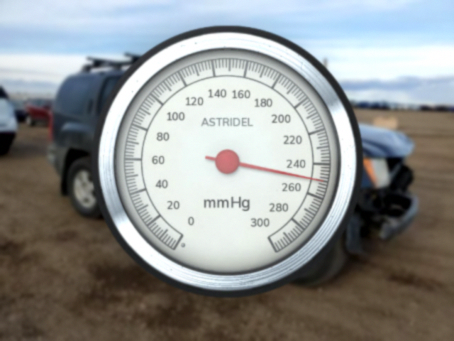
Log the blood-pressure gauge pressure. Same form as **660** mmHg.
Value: **250** mmHg
